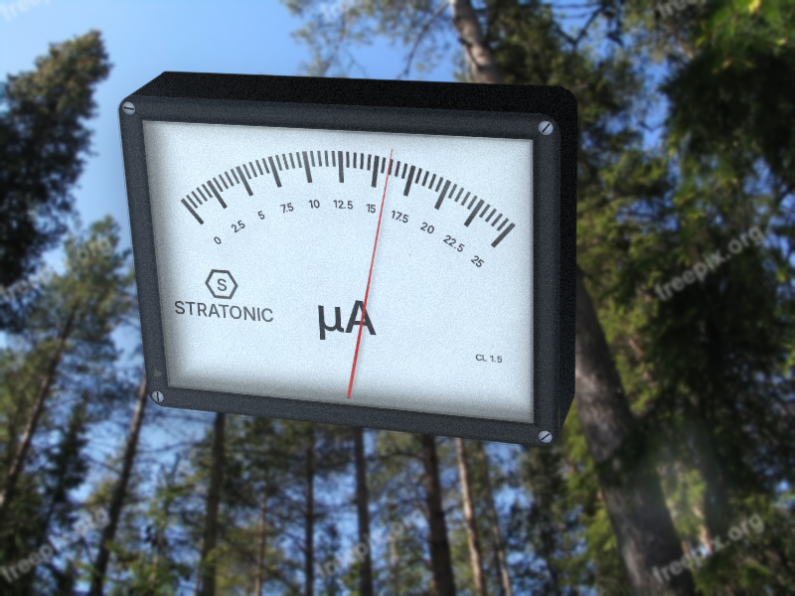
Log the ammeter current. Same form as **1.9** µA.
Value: **16** µA
